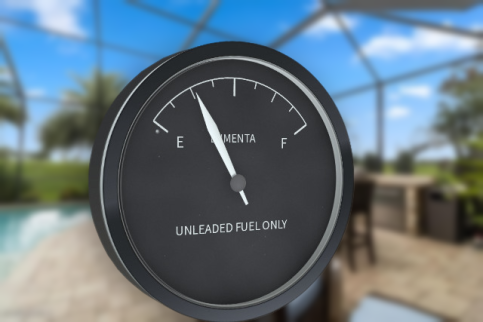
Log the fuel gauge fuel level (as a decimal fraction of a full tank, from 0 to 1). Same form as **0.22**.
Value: **0.25**
